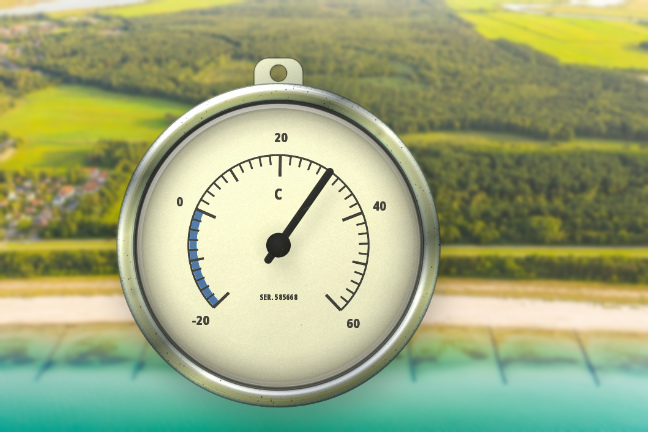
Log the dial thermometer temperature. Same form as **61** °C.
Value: **30** °C
